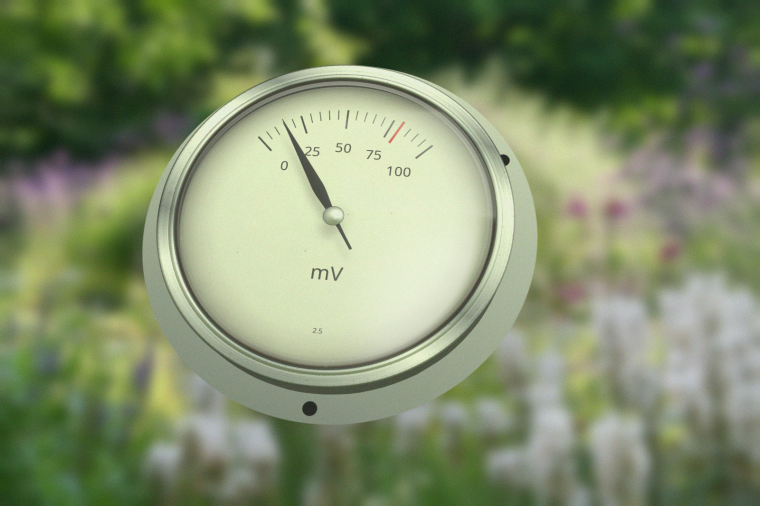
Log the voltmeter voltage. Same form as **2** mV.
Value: **15** mV
